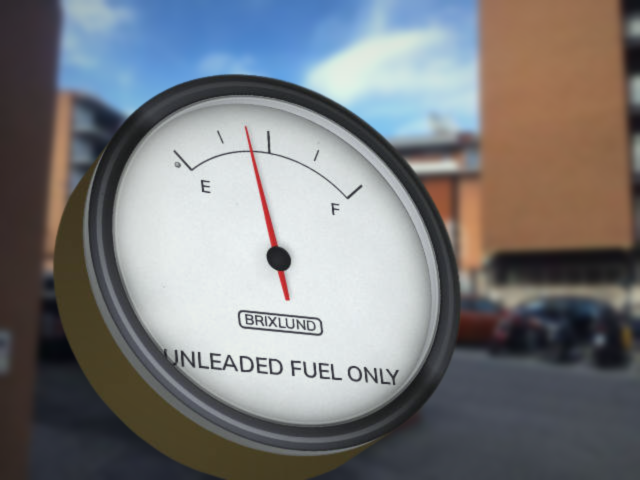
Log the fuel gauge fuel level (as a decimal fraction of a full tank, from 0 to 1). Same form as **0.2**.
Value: **0.375**
